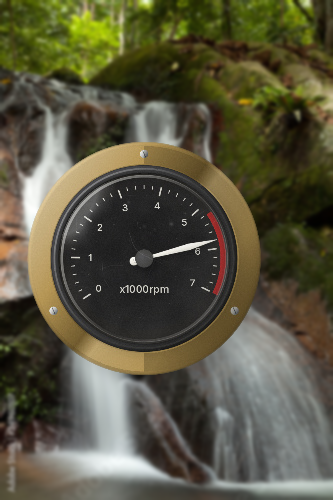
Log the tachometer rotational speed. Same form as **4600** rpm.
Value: **5800** rpm
